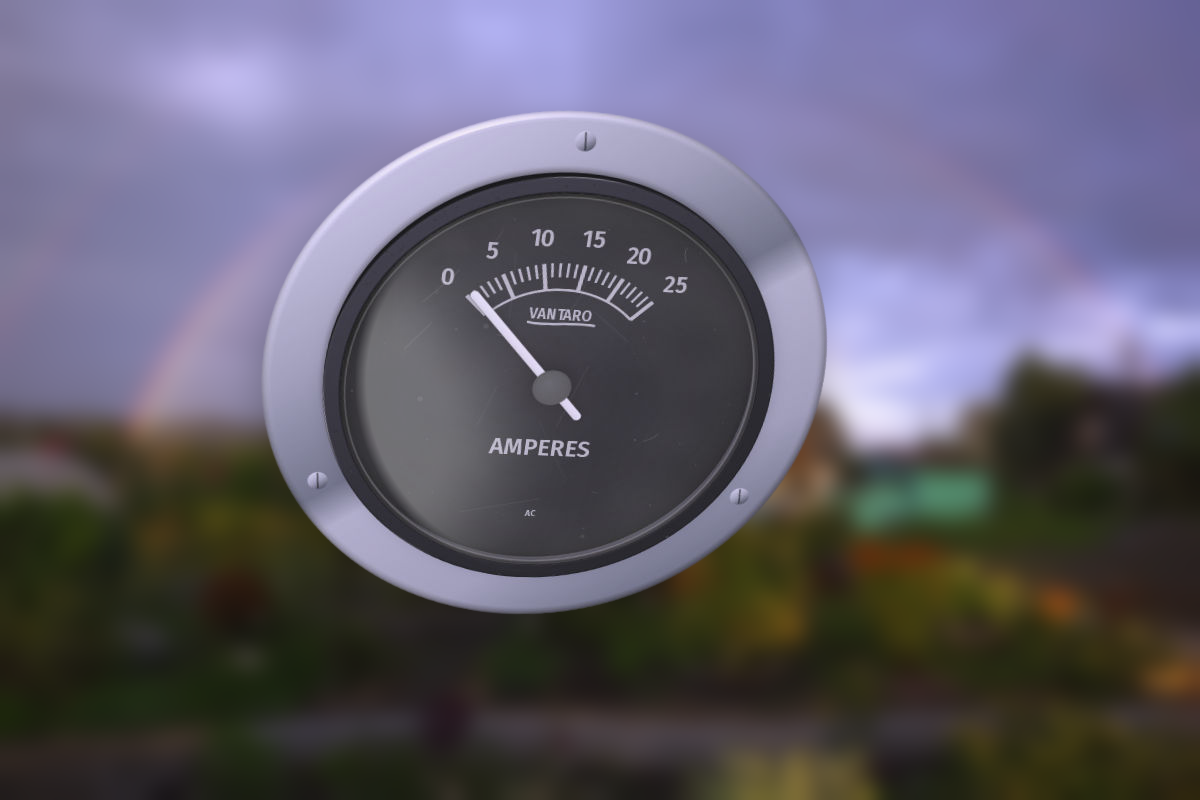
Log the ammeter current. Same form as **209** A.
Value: **1** A
